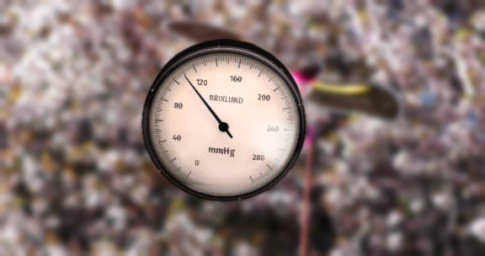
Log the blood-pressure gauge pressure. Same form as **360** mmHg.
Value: **110** mmHg
